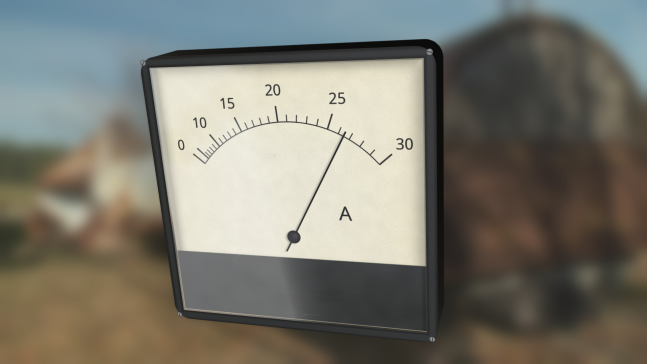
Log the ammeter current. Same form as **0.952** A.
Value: **26.5** A
